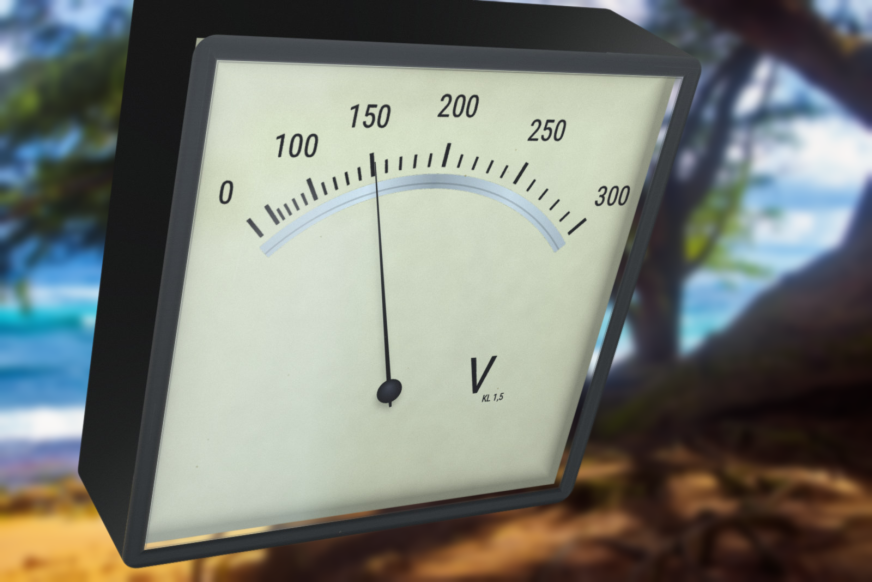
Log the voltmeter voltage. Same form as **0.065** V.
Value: **150** V
